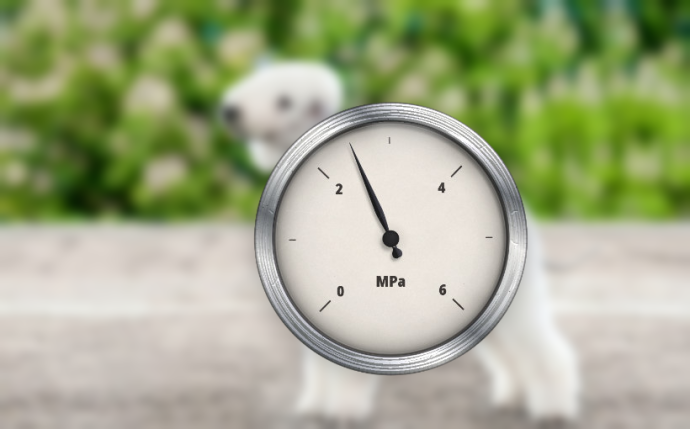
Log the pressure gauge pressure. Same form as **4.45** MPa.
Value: **2.5** MPa
